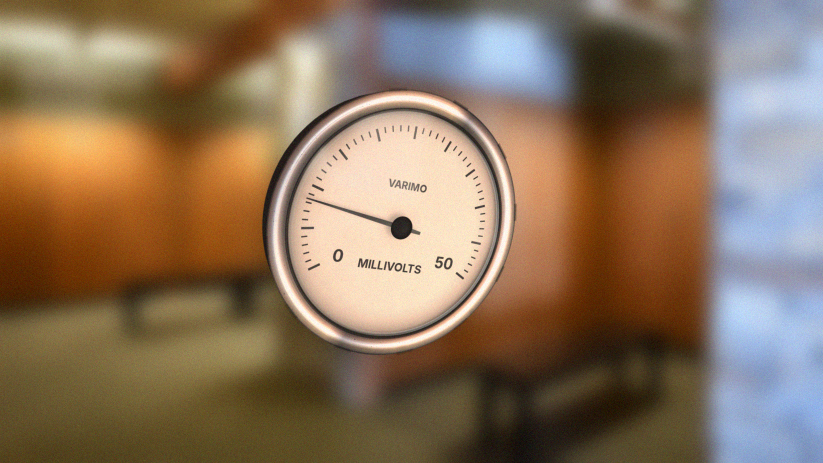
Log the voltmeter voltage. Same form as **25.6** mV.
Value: **8.5** mV
